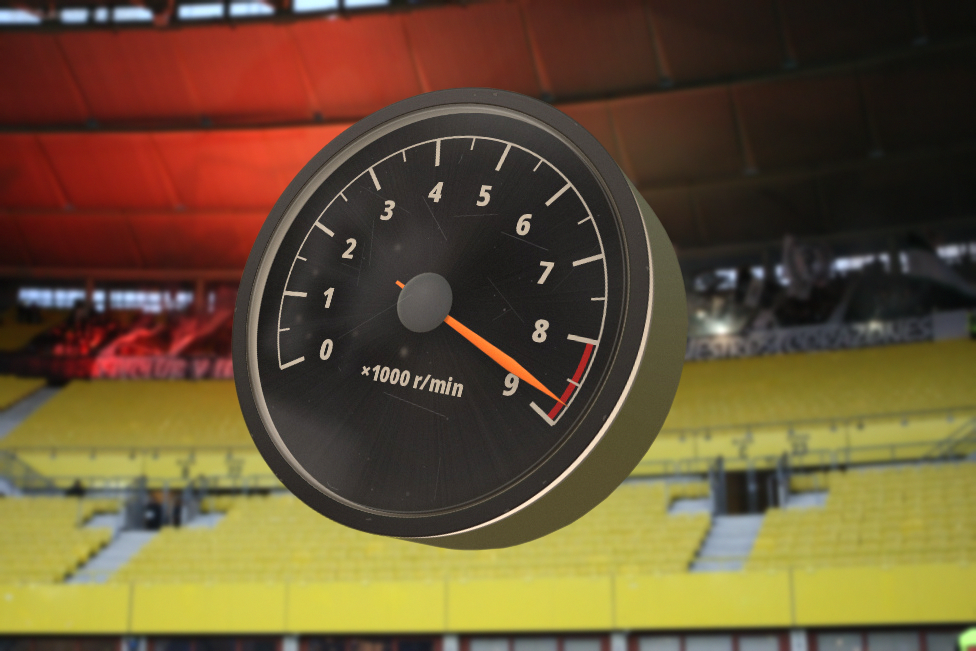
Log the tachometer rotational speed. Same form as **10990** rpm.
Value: **8750** rpm
